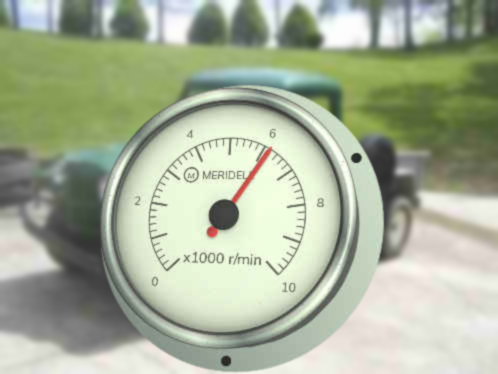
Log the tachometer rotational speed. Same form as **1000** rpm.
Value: **6200** rpm
